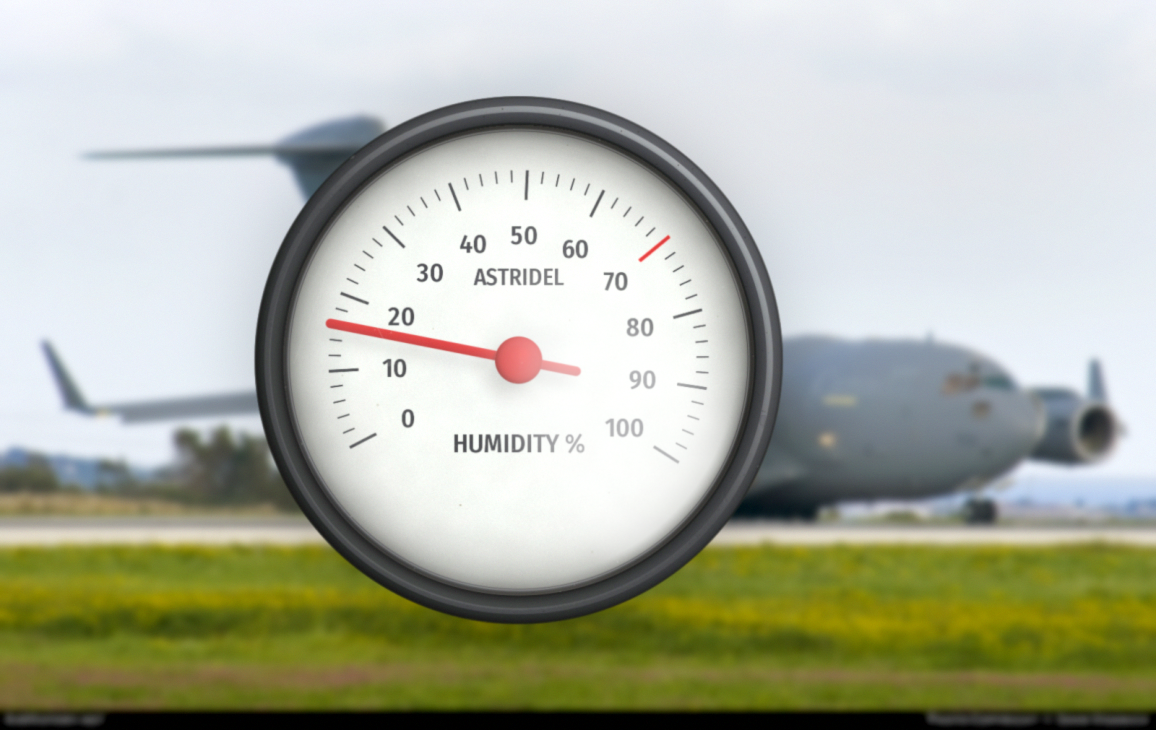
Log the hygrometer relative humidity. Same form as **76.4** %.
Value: **16** %
